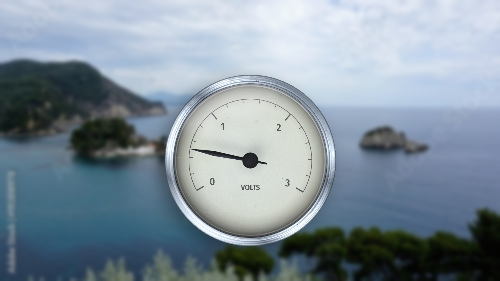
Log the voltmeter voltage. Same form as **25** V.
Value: **0.5** V
